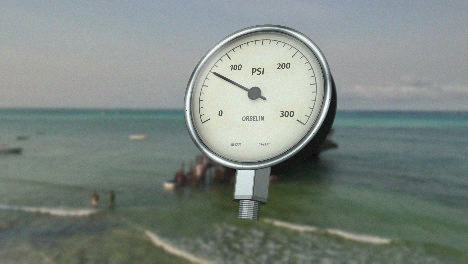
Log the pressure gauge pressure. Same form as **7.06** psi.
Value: **70** psi
